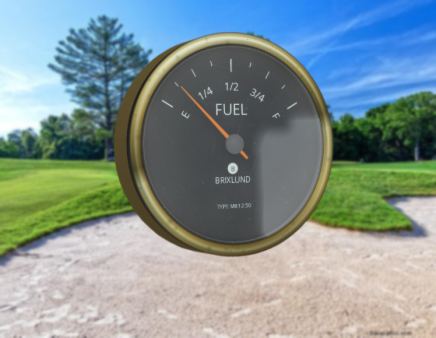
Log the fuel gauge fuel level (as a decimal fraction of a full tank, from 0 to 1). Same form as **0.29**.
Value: **0.125**
